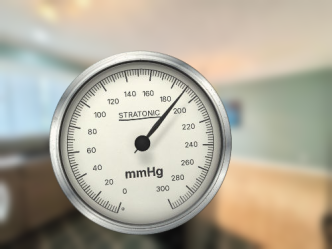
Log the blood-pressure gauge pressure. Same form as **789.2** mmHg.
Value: **190** mmHg
